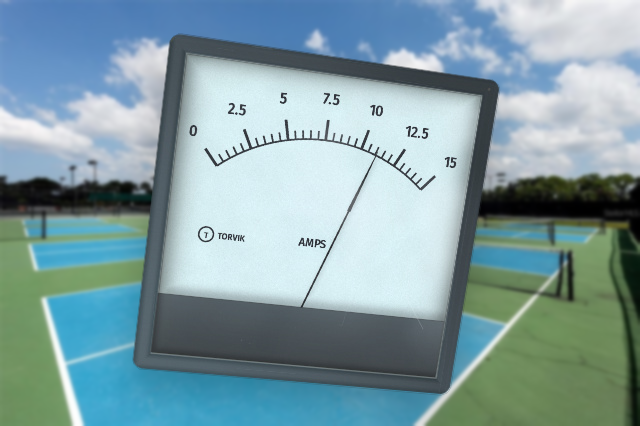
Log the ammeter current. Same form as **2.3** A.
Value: **11** A
